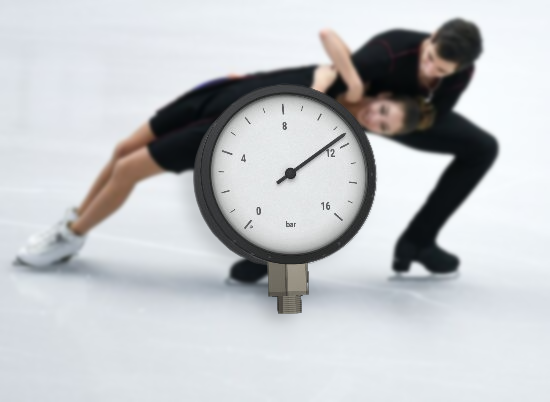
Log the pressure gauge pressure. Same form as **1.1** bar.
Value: **11.5** bar
